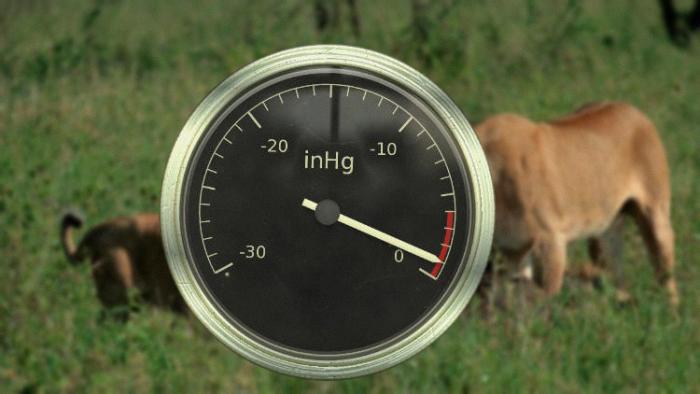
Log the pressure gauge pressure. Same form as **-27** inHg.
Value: **-1** inHg
